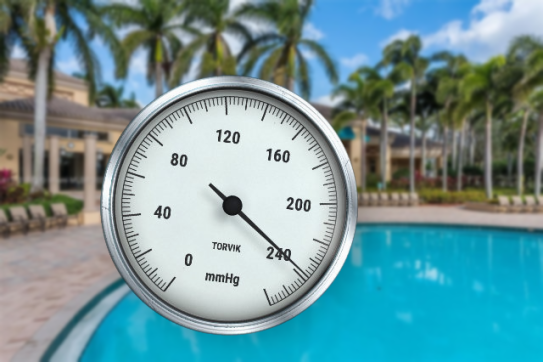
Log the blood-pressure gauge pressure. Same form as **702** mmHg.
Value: **238** mmHg
